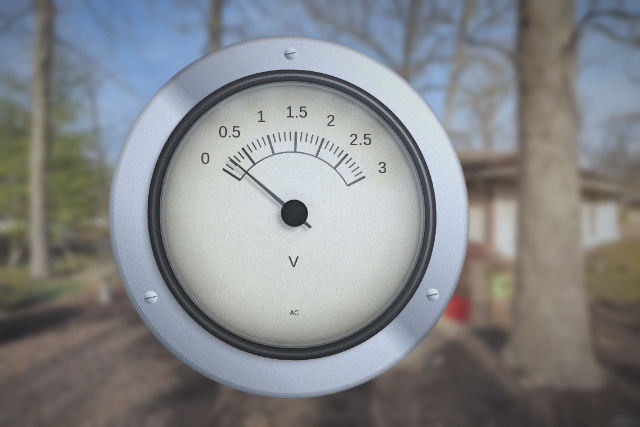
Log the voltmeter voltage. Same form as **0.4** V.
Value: **0.2** V
